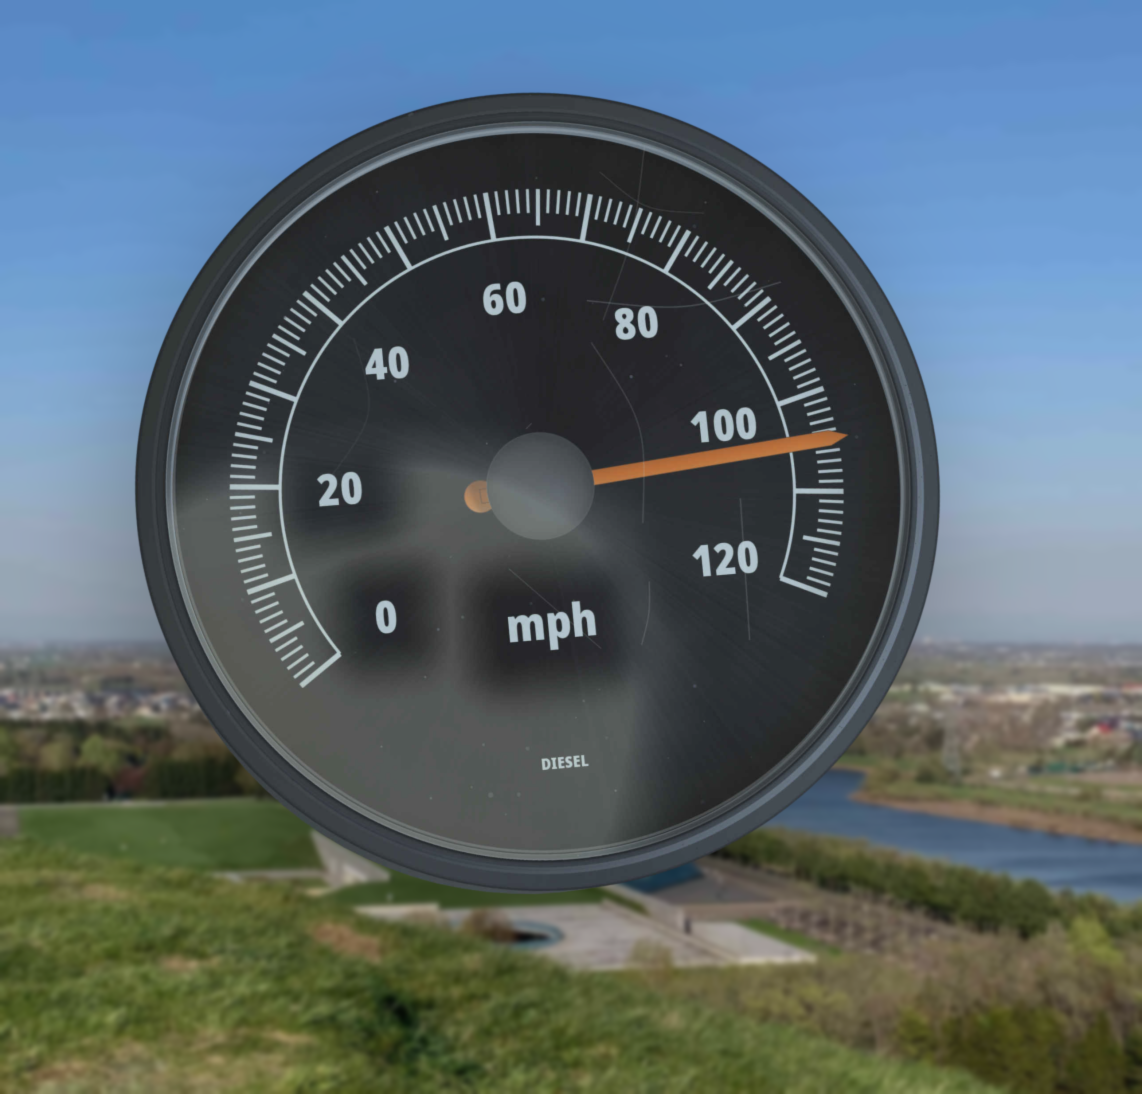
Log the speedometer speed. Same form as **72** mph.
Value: **105** mph
